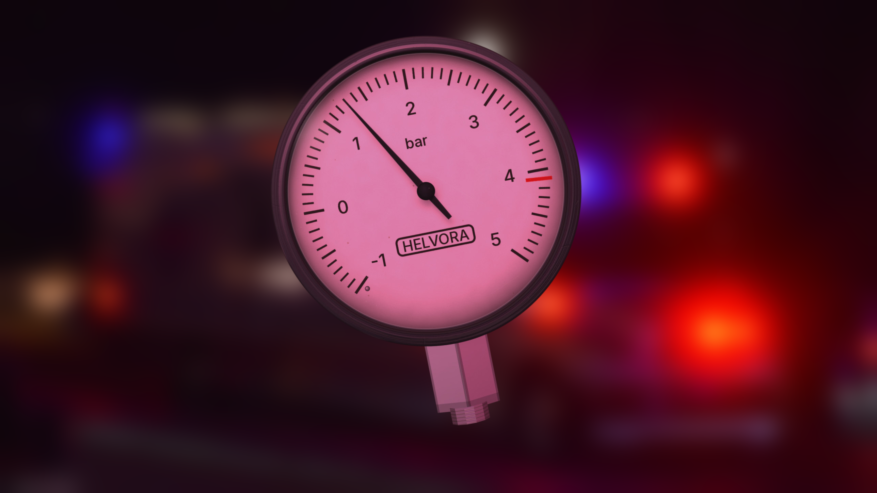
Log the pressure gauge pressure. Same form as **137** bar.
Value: **1.3** bar
